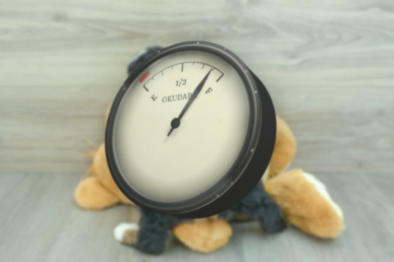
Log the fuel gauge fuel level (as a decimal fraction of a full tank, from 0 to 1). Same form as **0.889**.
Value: **0.875**
